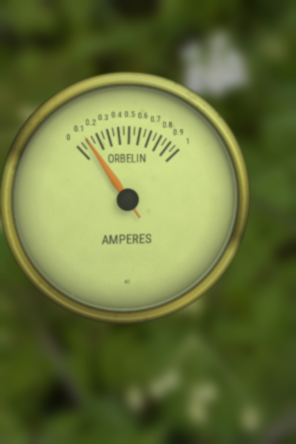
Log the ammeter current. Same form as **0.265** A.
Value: **0.1** A
